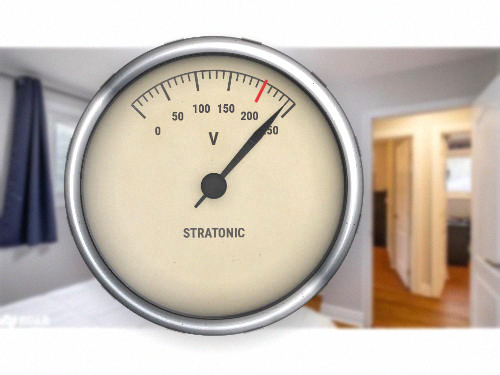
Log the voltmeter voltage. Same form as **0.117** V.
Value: **240** V
